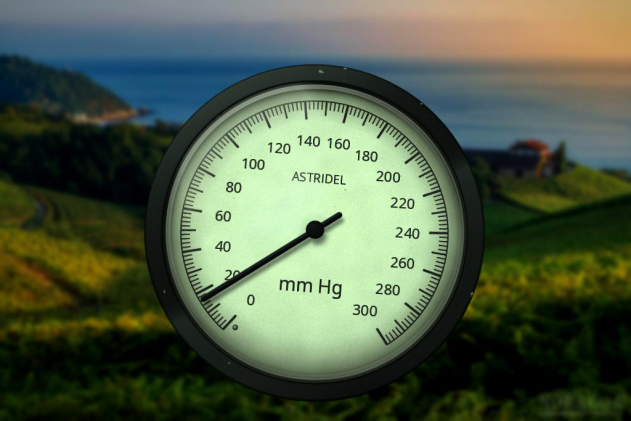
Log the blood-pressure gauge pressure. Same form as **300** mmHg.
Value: **16** mmHg
